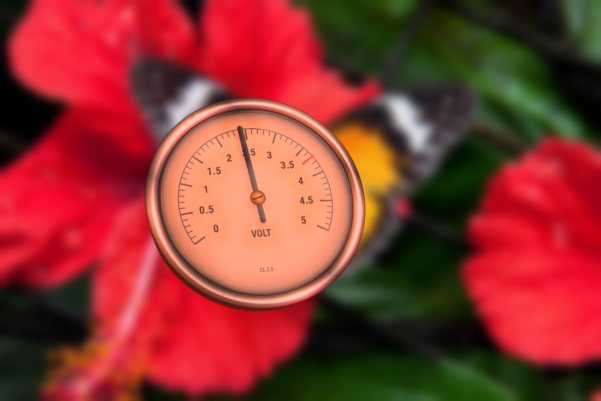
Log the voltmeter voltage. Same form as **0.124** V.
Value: **2.4** V
